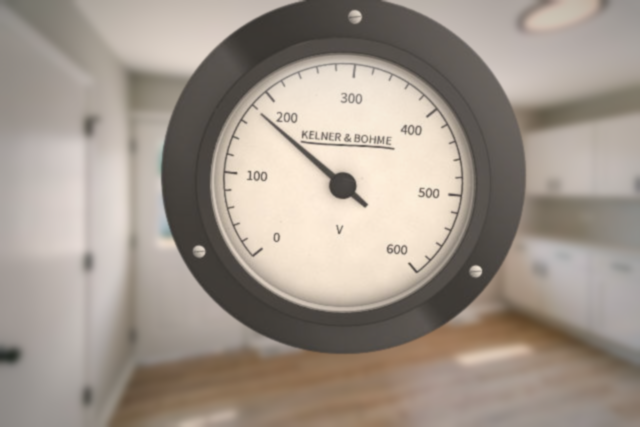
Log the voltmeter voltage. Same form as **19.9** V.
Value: **180** V
